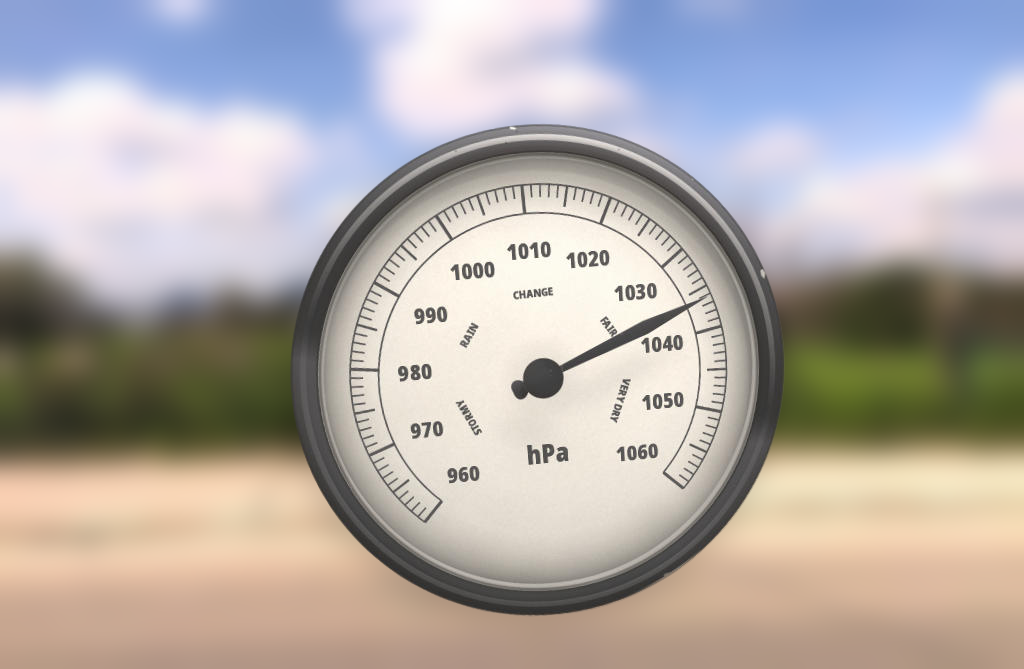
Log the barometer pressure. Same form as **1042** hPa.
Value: **1036** hPa
